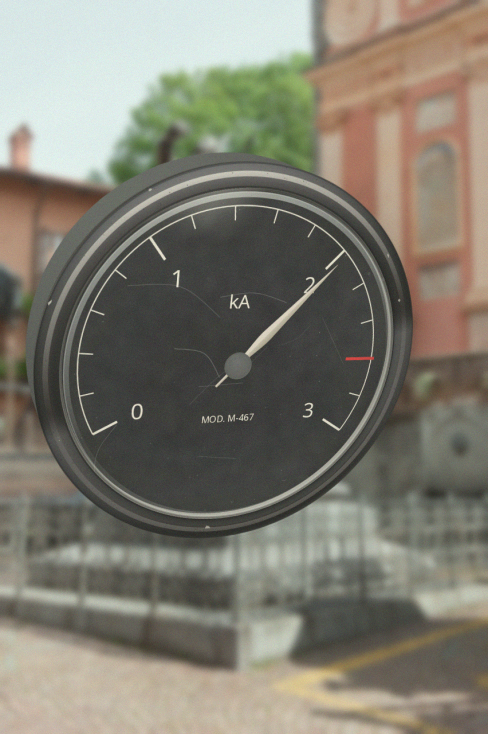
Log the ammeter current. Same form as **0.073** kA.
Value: **2** kA
